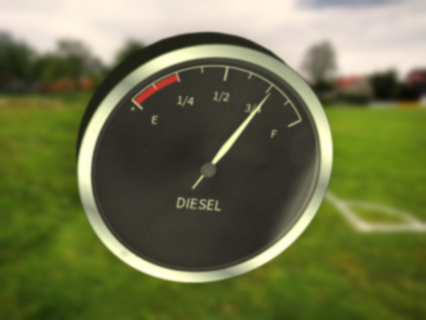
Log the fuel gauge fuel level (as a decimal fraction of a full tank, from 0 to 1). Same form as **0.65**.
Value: **0.75**
